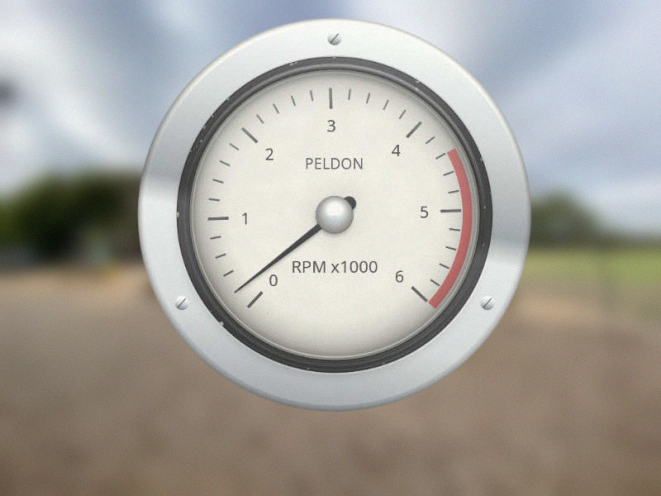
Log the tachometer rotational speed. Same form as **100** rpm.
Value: **200** rpm
